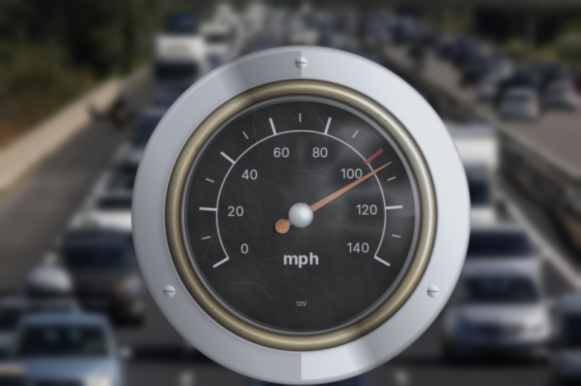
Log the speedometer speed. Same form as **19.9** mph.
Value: **105** mph
